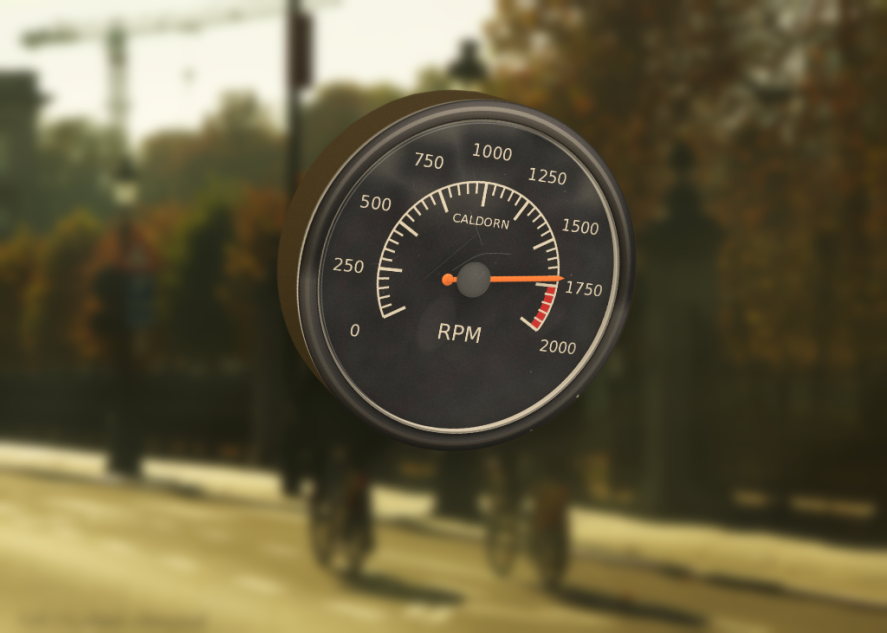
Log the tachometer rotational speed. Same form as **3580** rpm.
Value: **1700** rpm
